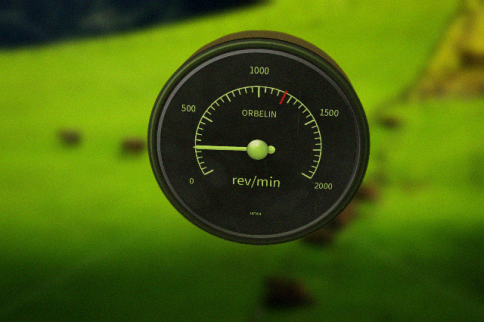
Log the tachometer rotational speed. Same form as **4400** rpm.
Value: **250** rpm
